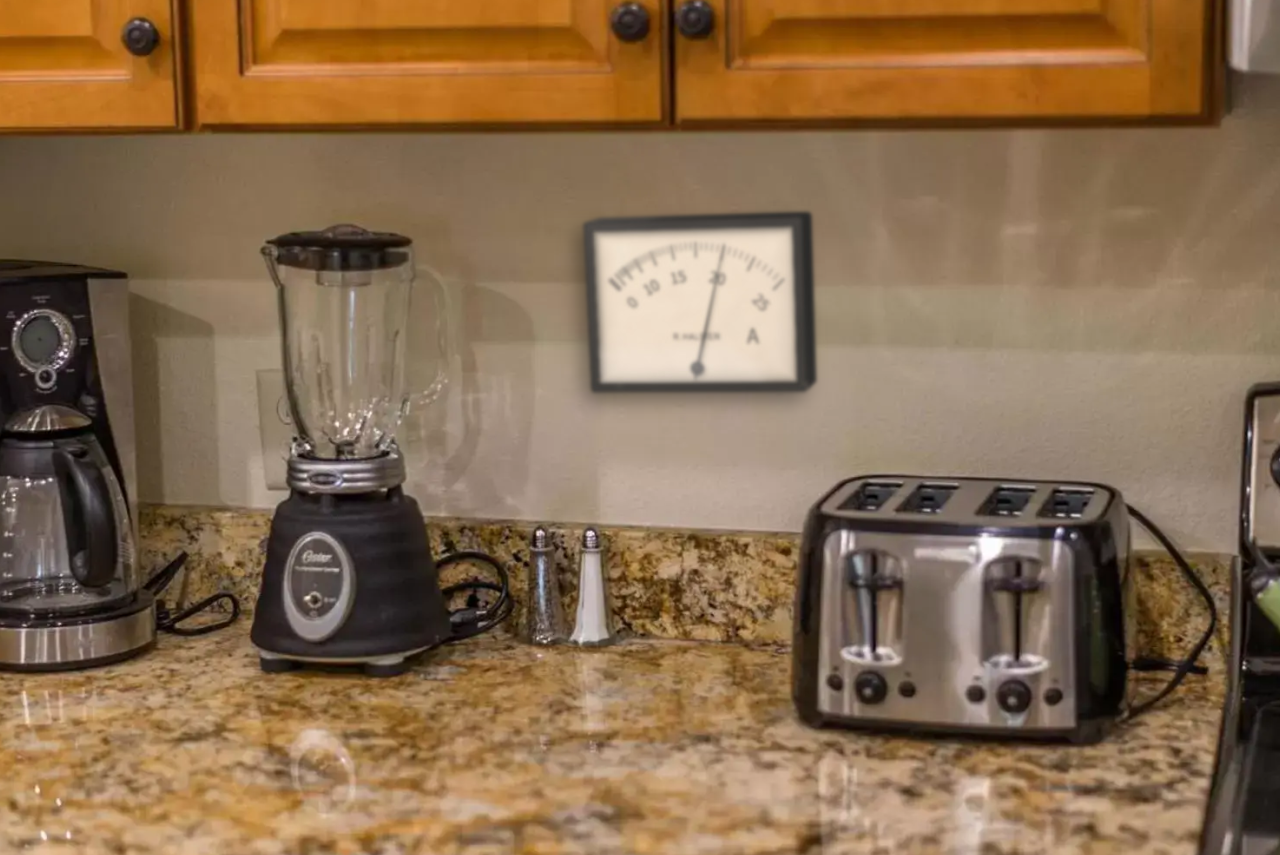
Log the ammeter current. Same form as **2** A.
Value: **20** A
